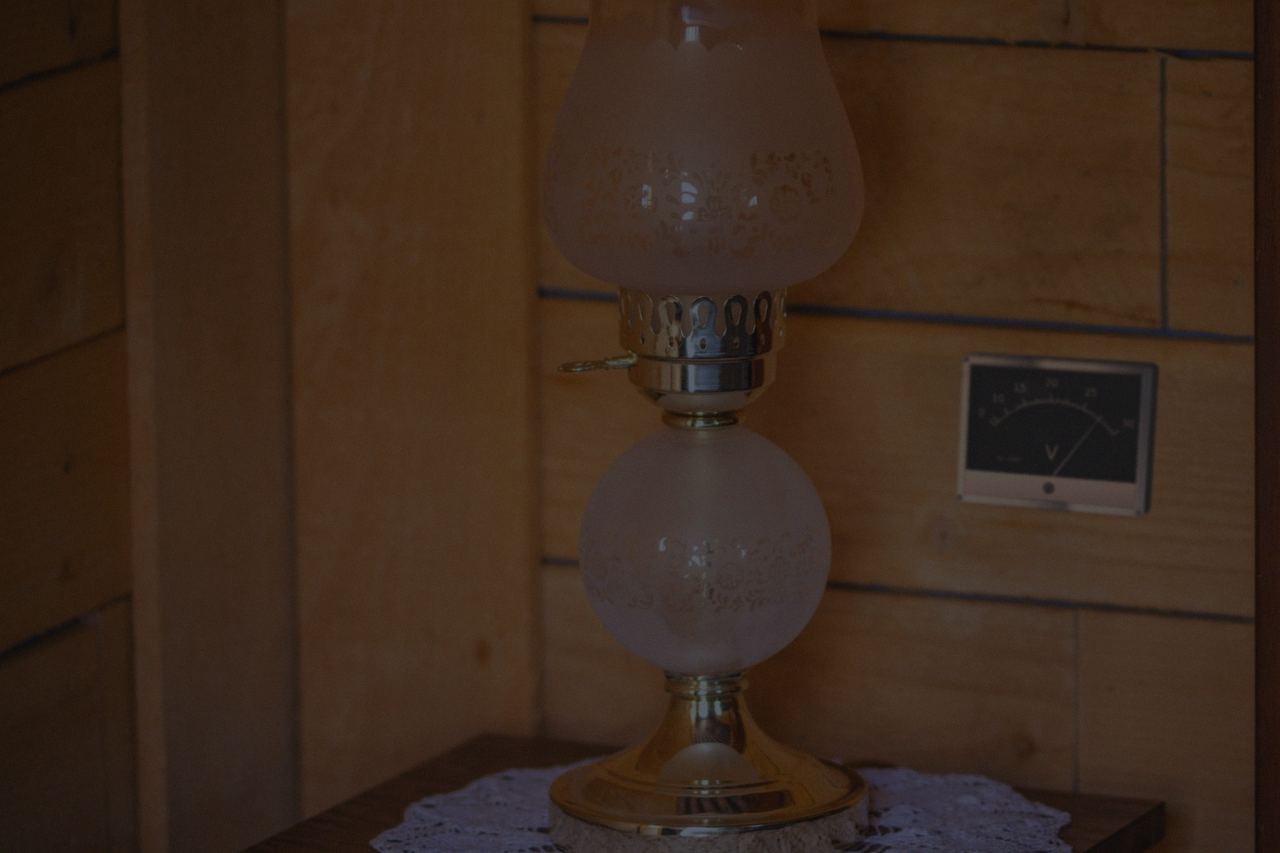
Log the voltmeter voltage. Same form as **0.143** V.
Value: **27.5** V
